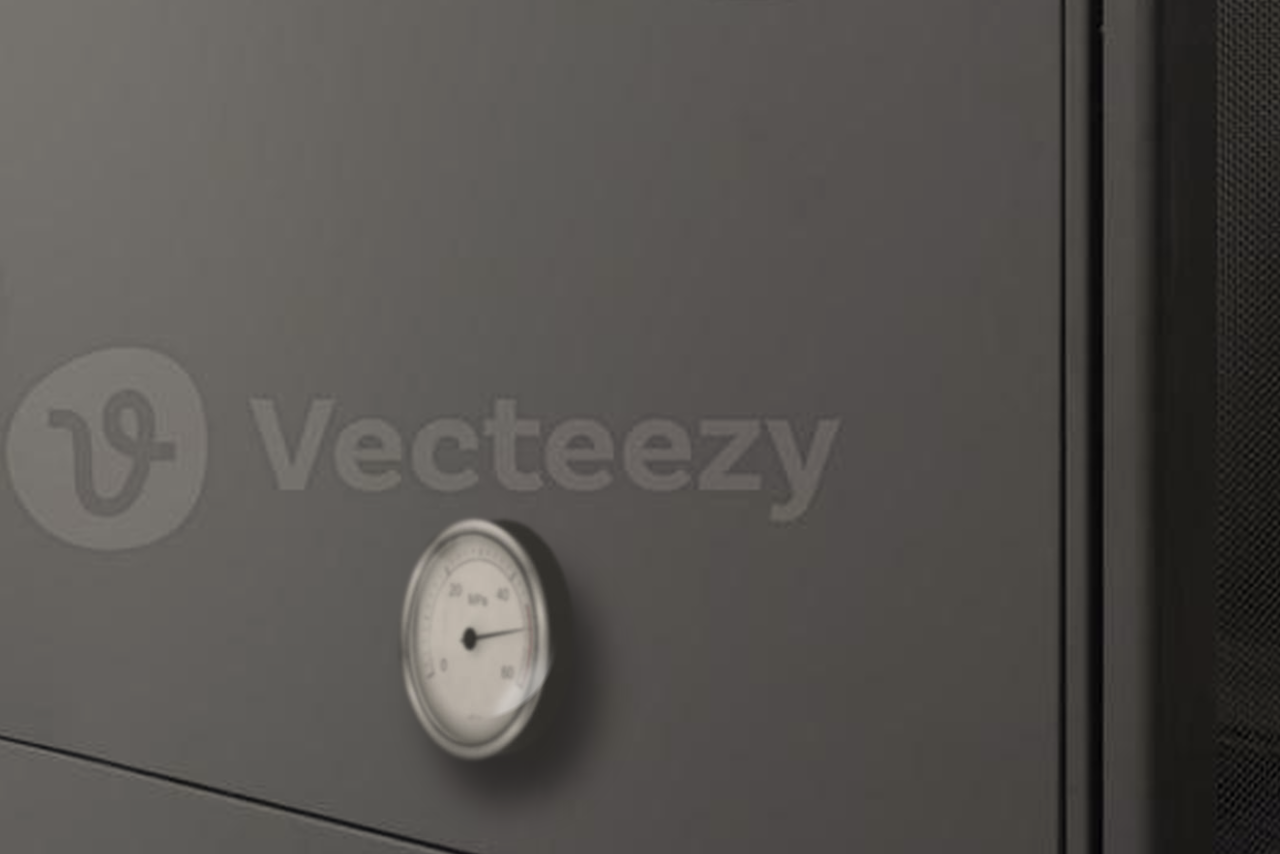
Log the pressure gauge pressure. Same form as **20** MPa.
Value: **50** MPa
